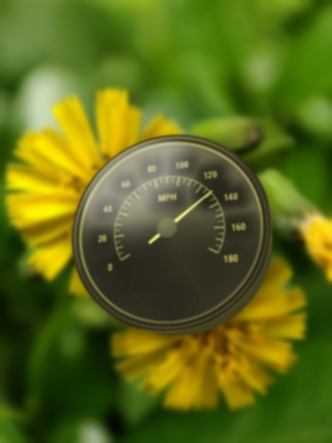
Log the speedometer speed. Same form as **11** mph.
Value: **130** mph
